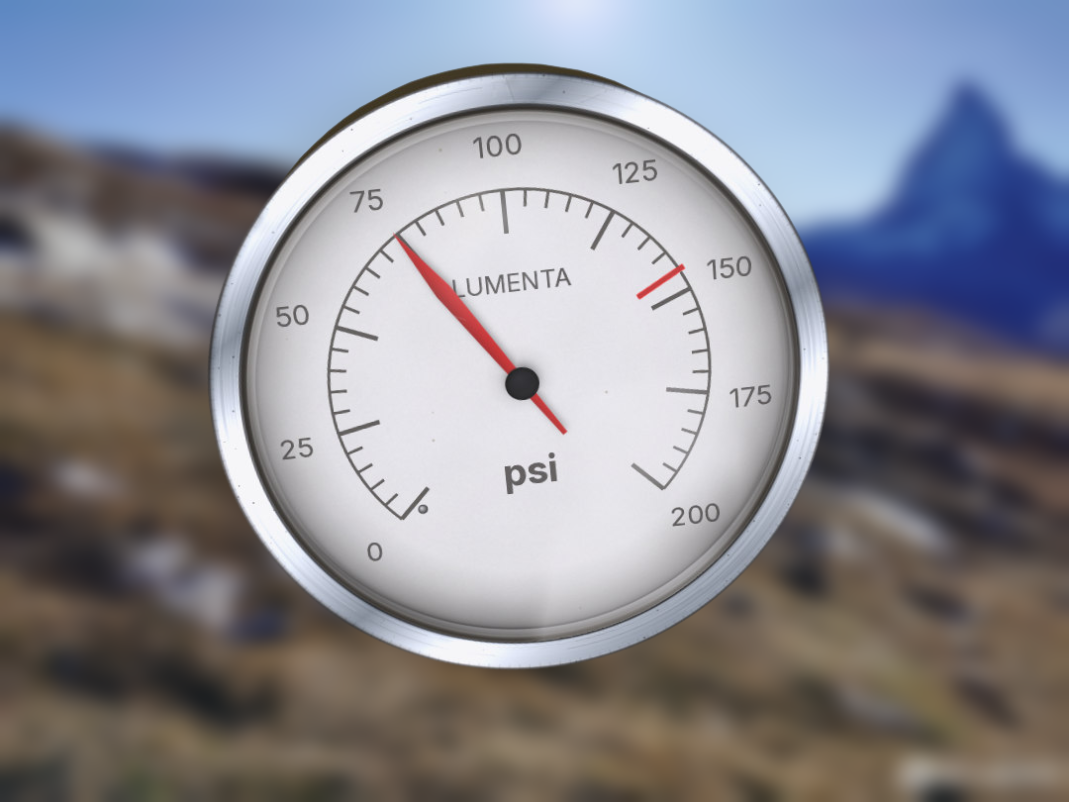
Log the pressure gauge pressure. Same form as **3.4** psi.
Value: **75** psi
